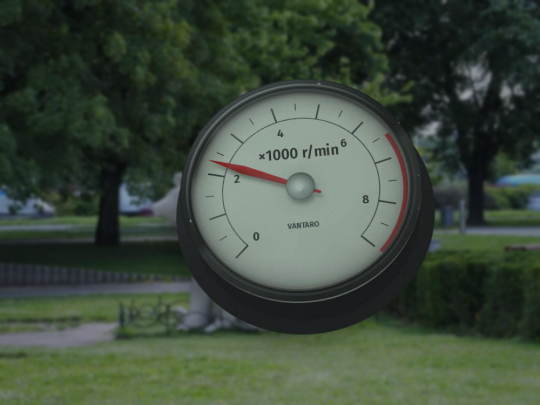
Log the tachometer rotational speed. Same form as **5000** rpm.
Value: **2250** rpm
